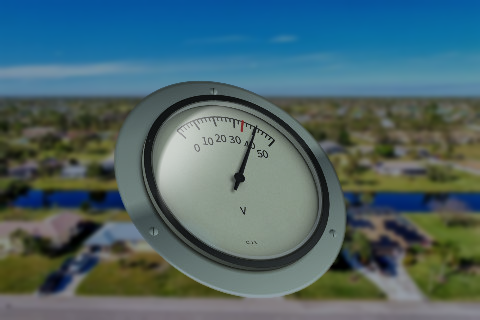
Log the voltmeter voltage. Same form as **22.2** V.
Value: **40** V
